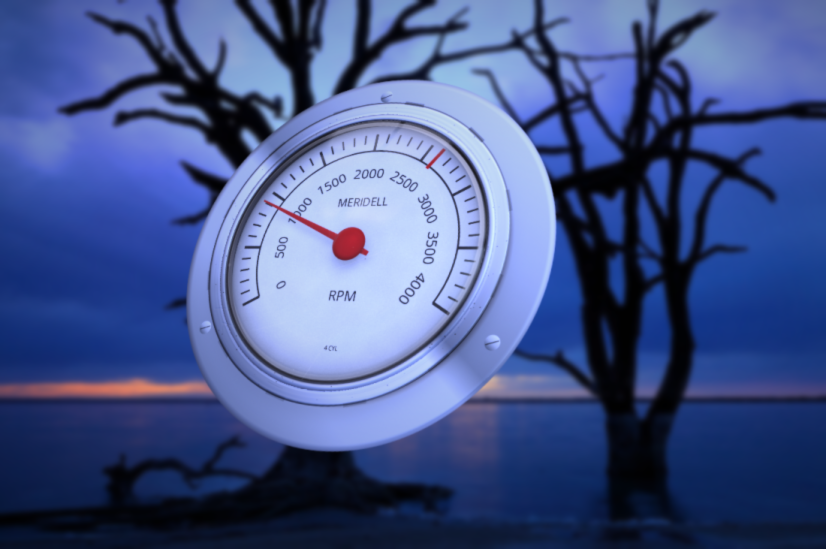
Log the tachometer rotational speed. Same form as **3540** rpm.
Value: **900** rpm
